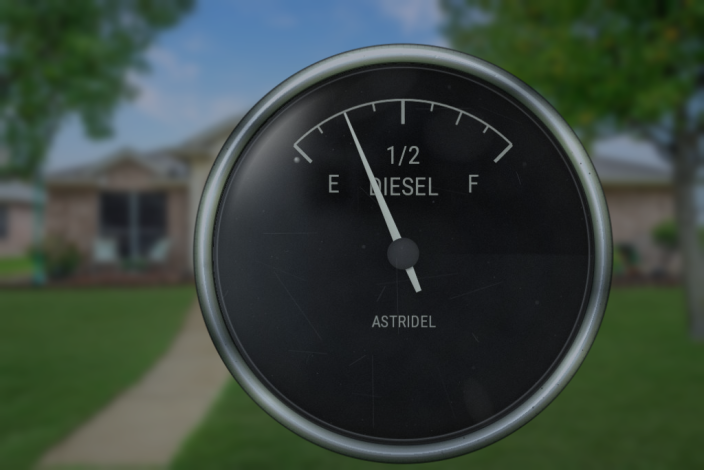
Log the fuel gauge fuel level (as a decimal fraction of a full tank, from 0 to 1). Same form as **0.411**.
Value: **0.25**
